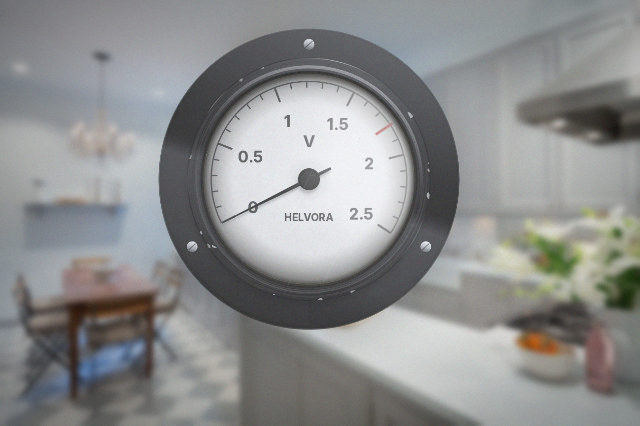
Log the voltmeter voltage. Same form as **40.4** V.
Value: **0** V
